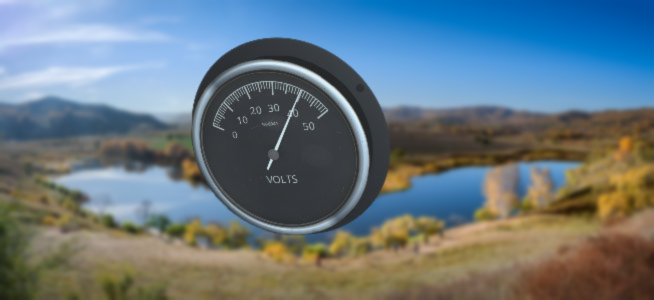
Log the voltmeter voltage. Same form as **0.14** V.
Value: **40** V
